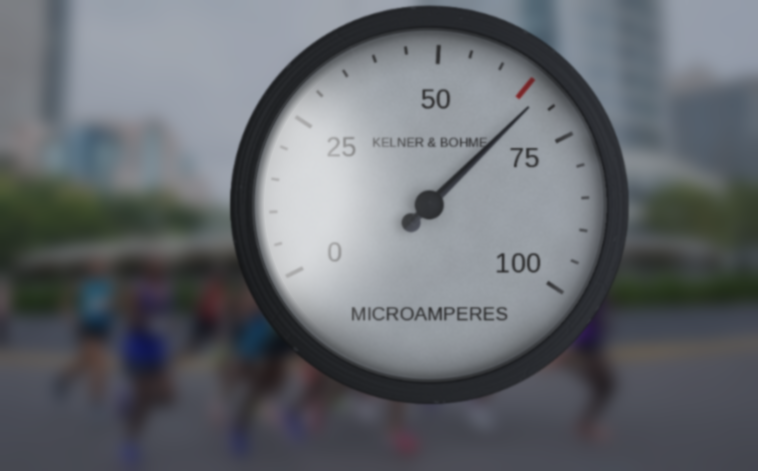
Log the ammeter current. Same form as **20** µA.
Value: **67.5** µA
